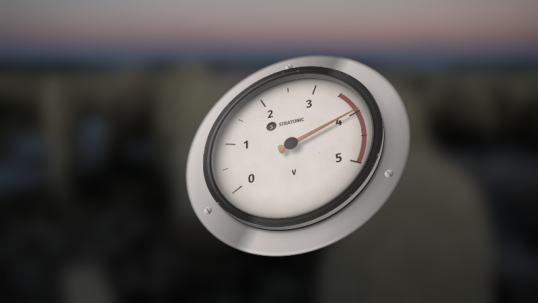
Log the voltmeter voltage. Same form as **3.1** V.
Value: **4** V
